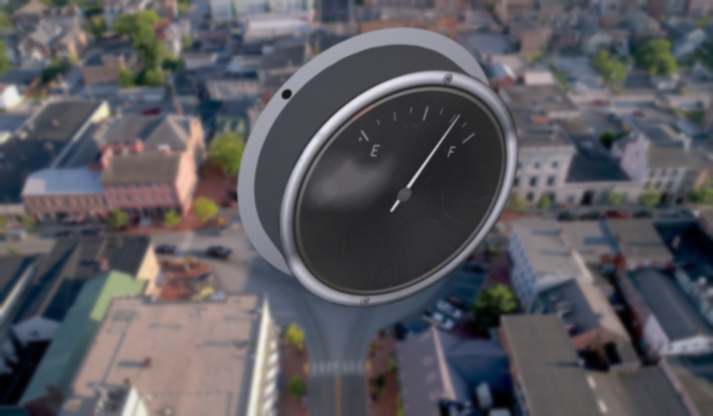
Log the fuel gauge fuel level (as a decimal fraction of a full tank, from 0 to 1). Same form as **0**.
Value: **0.75**
